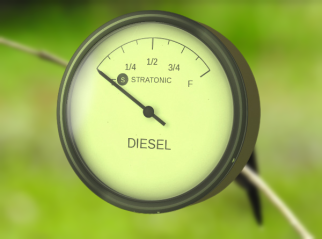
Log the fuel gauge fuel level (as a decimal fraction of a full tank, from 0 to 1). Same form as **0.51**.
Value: **0**
